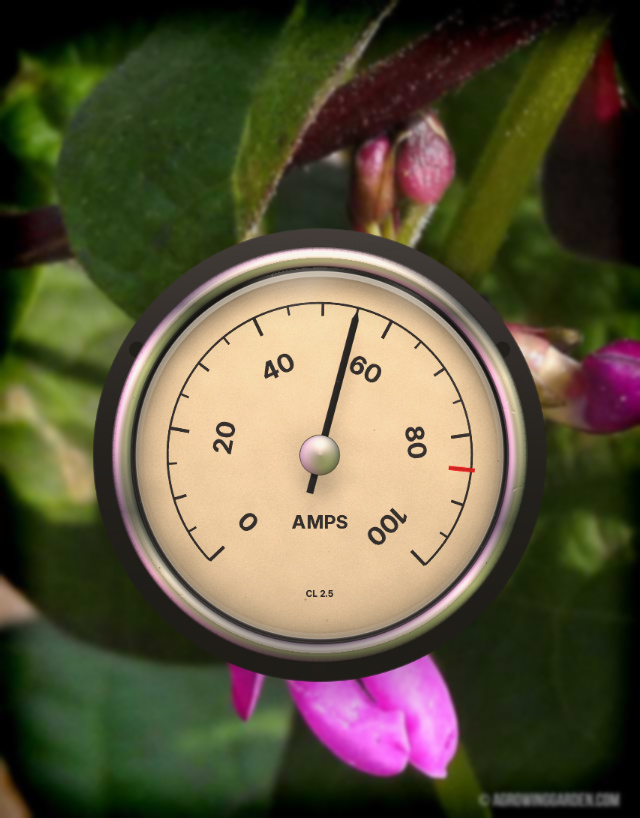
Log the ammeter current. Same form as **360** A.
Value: **55** A
